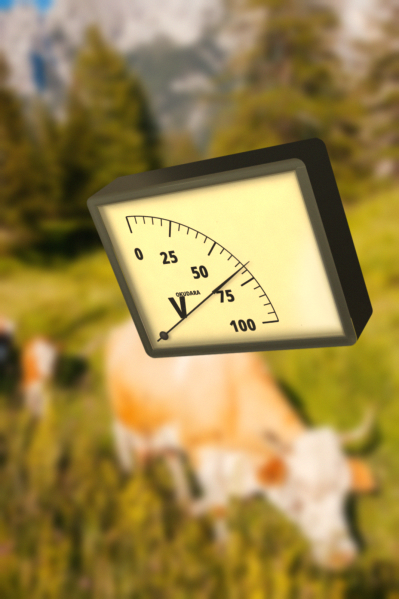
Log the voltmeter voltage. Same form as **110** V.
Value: **67.5** V
